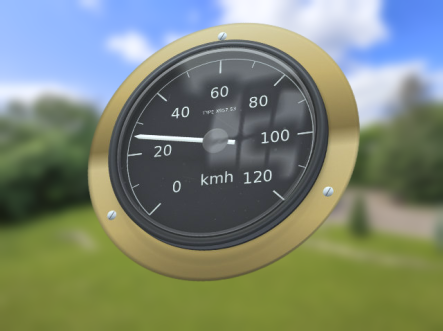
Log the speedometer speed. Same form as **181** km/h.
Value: **25** km/h
